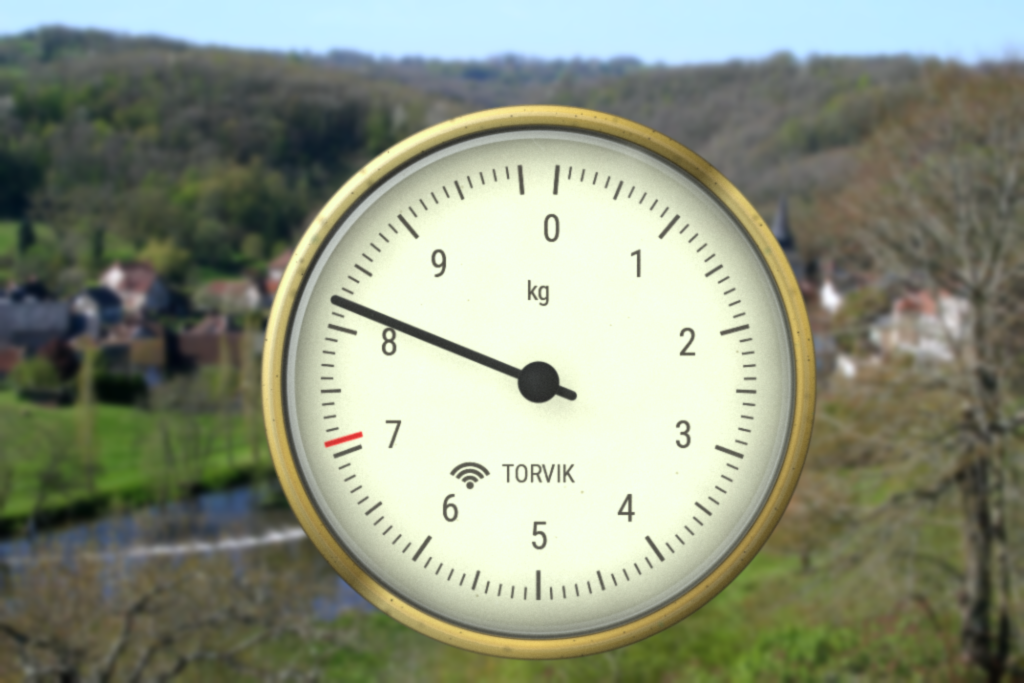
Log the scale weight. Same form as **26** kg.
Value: **8.2** kg
